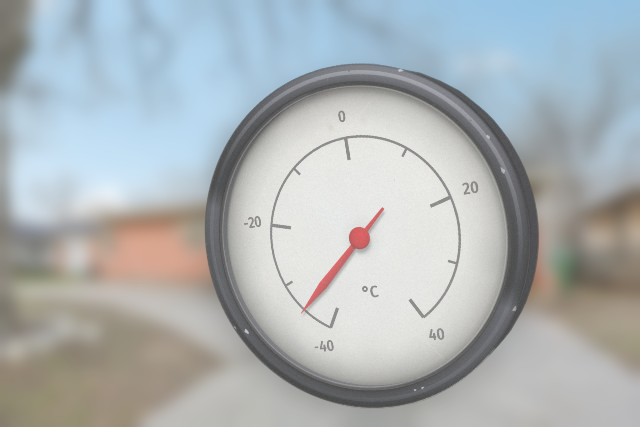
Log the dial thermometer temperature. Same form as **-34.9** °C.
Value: **-35** °C
